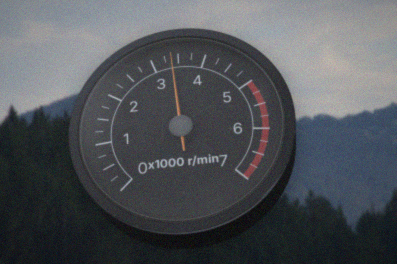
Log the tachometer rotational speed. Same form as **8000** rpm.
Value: **3375** rpm
